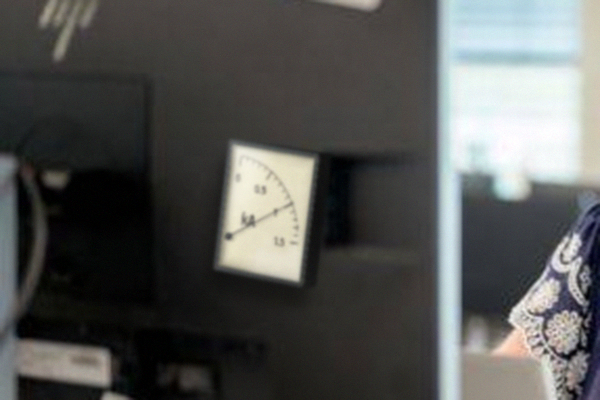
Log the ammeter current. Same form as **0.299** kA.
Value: **1** kA
